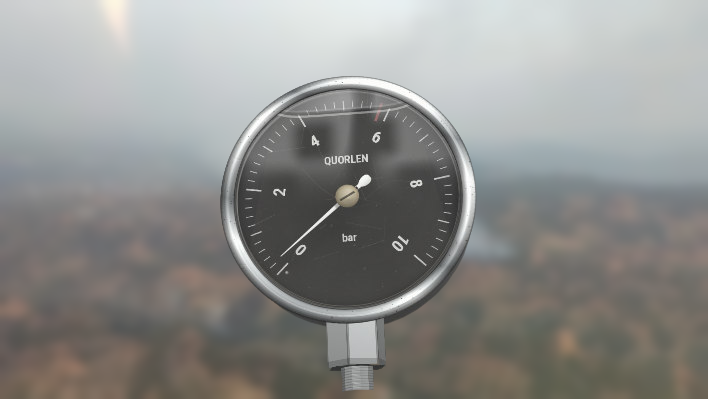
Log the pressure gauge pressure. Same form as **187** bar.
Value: **0.2** bar
